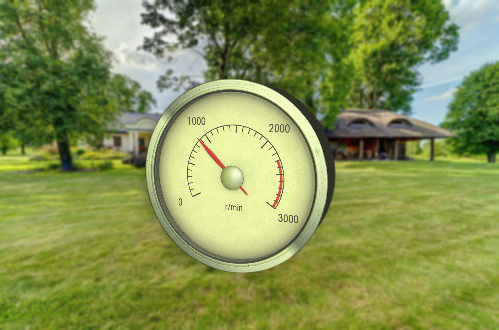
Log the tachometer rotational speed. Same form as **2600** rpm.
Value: **900** rpm
